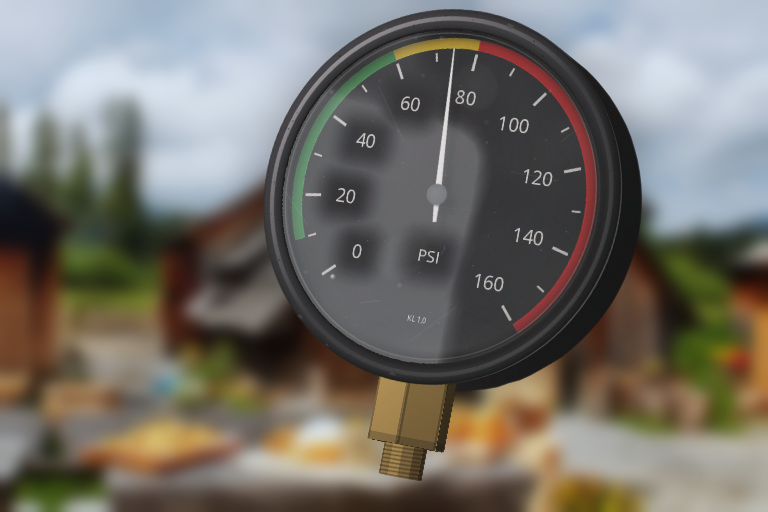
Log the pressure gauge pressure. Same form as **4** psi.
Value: **75** psi
